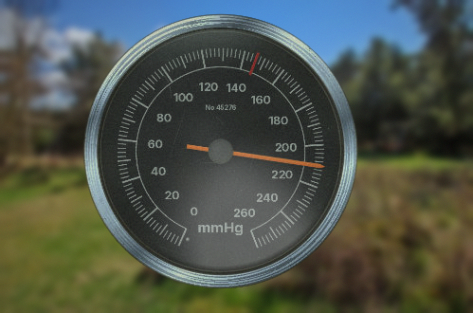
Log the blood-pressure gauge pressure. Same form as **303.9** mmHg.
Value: **210** mmHg
